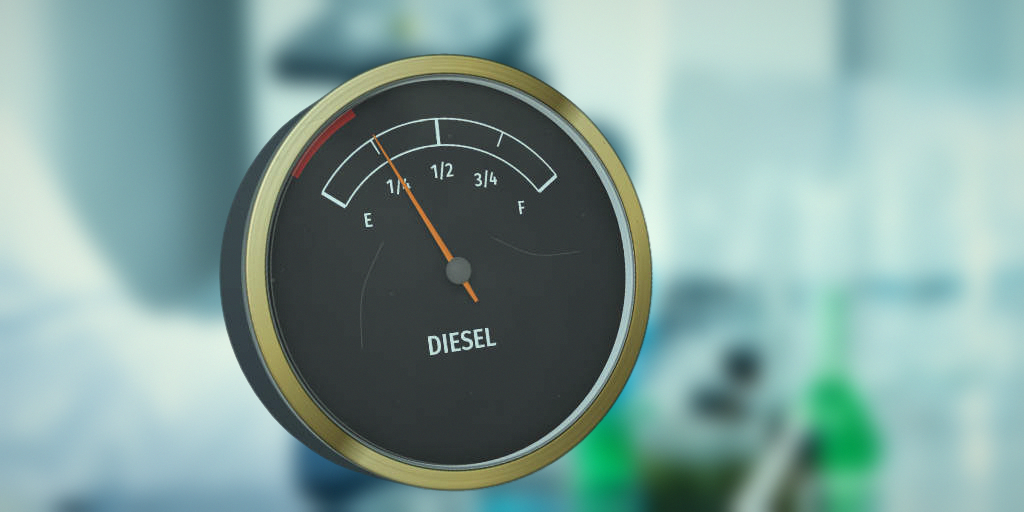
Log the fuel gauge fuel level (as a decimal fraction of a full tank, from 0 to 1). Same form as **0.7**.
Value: **0.25**
